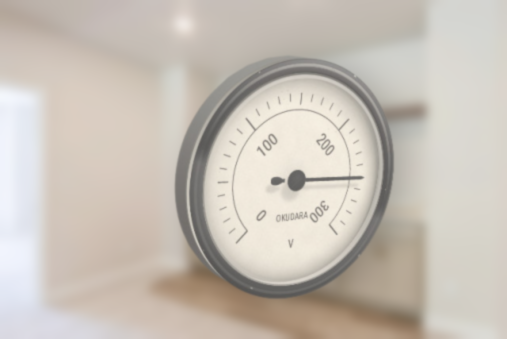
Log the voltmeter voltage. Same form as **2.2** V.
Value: **250** V
